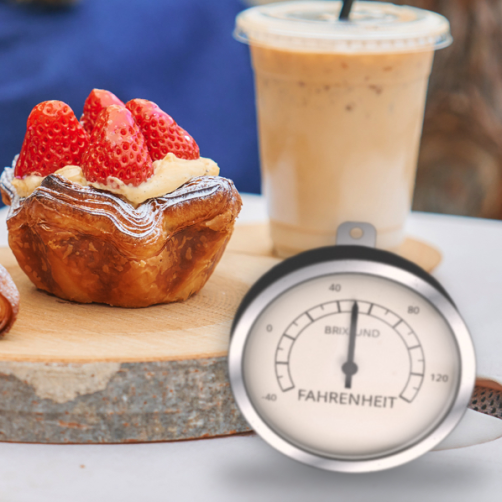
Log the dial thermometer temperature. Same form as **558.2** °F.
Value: **50** °F
